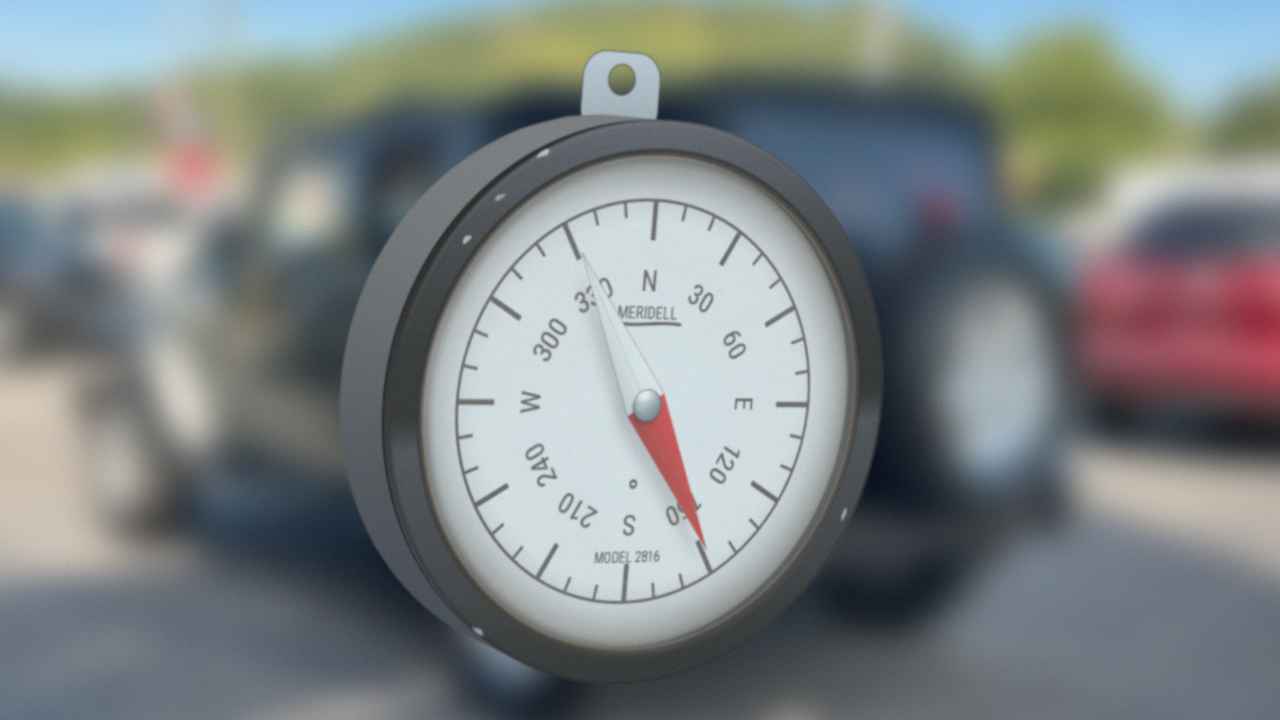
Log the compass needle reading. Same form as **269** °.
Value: **150** °
